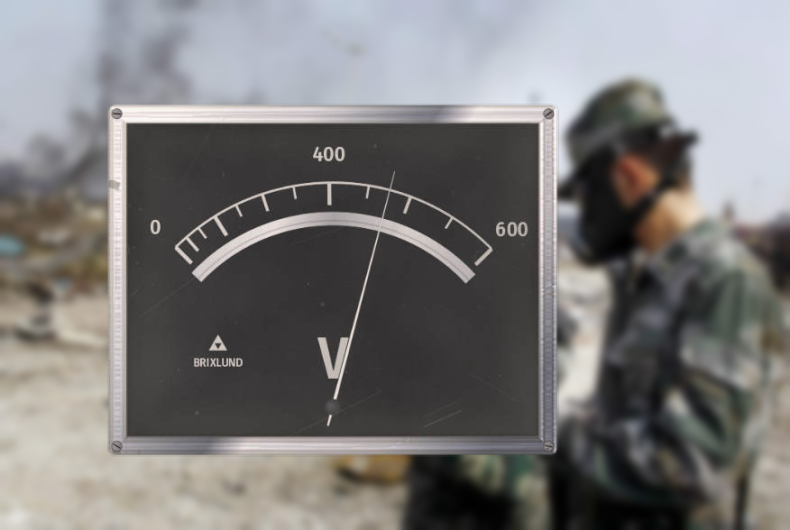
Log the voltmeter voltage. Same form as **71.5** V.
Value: **475** V
